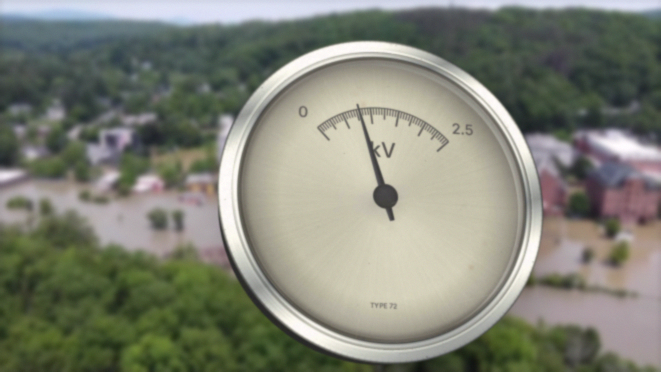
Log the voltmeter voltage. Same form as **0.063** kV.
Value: **0.75** kV
